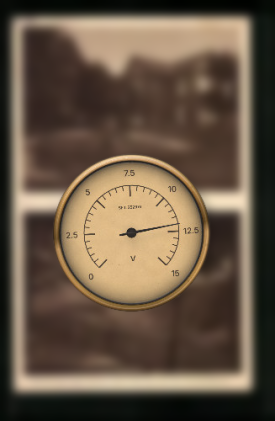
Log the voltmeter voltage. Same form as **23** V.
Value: **12** V
